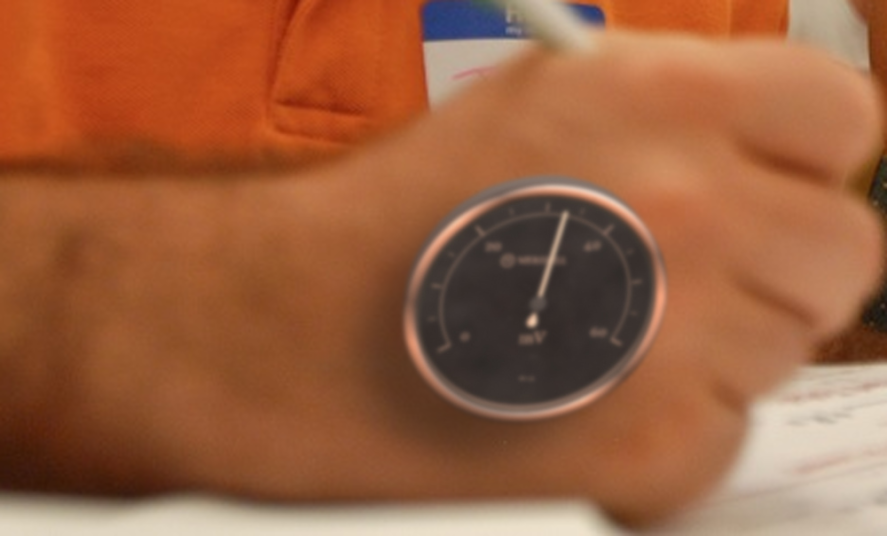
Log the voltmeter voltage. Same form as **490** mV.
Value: **32.5** mV
